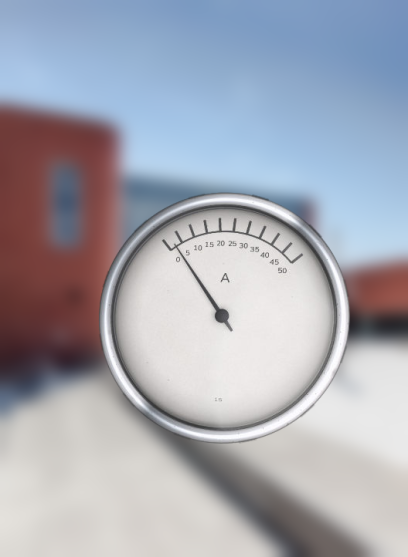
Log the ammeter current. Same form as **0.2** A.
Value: **2.5** A
